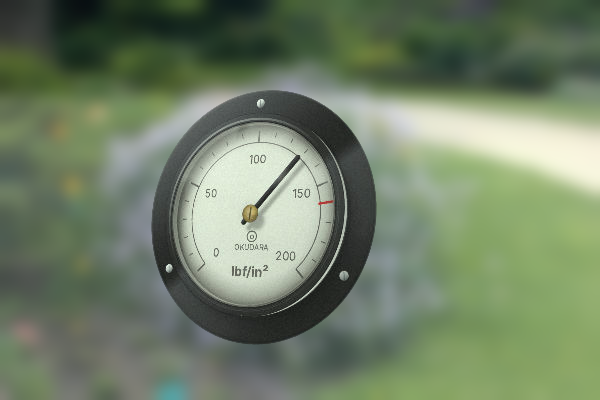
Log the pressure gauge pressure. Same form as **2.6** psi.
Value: **130** psi
